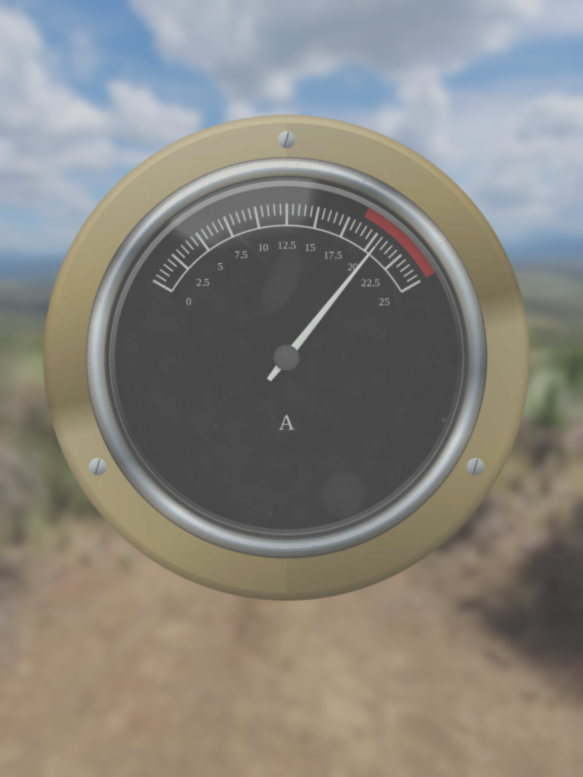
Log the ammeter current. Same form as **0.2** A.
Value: **20.5** A
